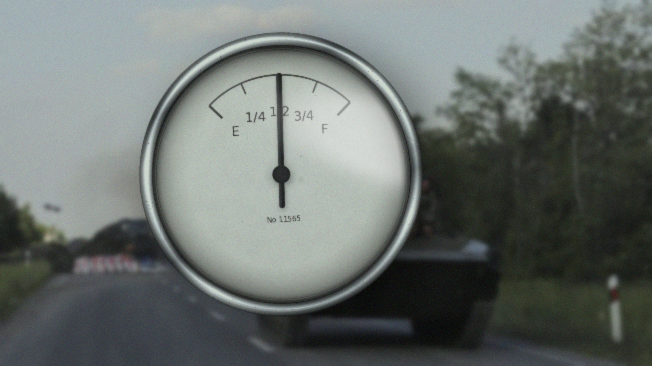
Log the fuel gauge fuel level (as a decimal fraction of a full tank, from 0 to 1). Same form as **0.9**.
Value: **0.5**
